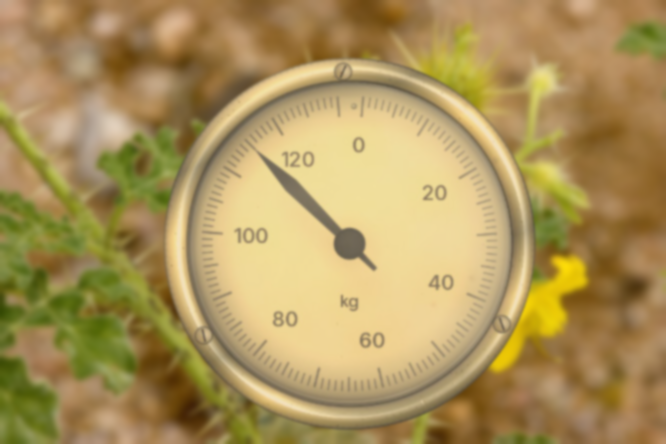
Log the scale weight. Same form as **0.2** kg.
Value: **115** kg
